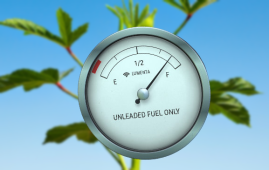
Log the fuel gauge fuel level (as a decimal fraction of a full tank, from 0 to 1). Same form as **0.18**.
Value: **0.875**
